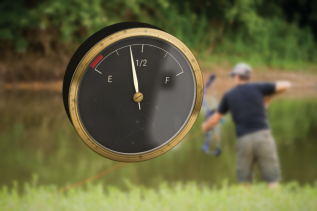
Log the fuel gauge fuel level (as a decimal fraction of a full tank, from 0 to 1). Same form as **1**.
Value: **0.375**
